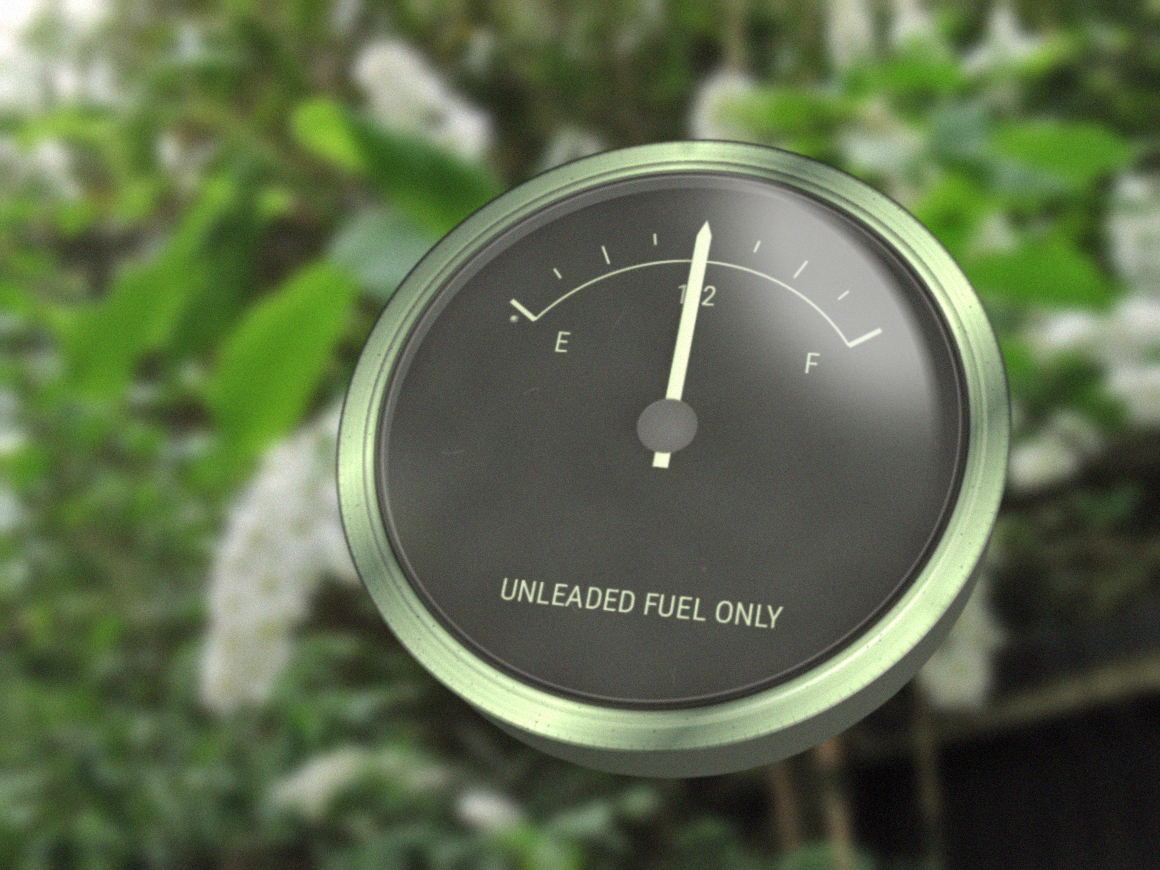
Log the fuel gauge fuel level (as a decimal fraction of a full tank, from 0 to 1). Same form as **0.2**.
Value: **0.5**
